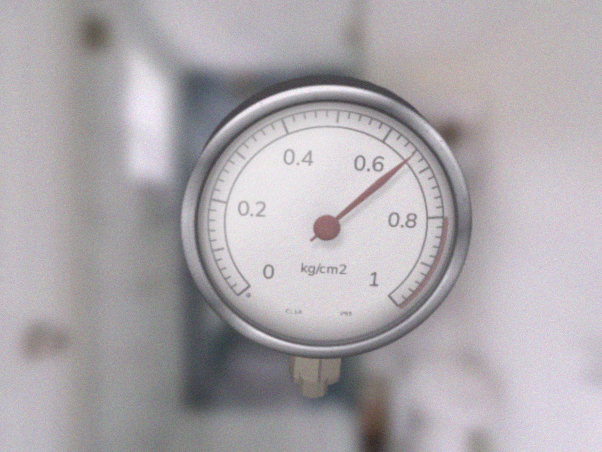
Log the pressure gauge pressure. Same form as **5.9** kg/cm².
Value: **0.66** kg/cm²
